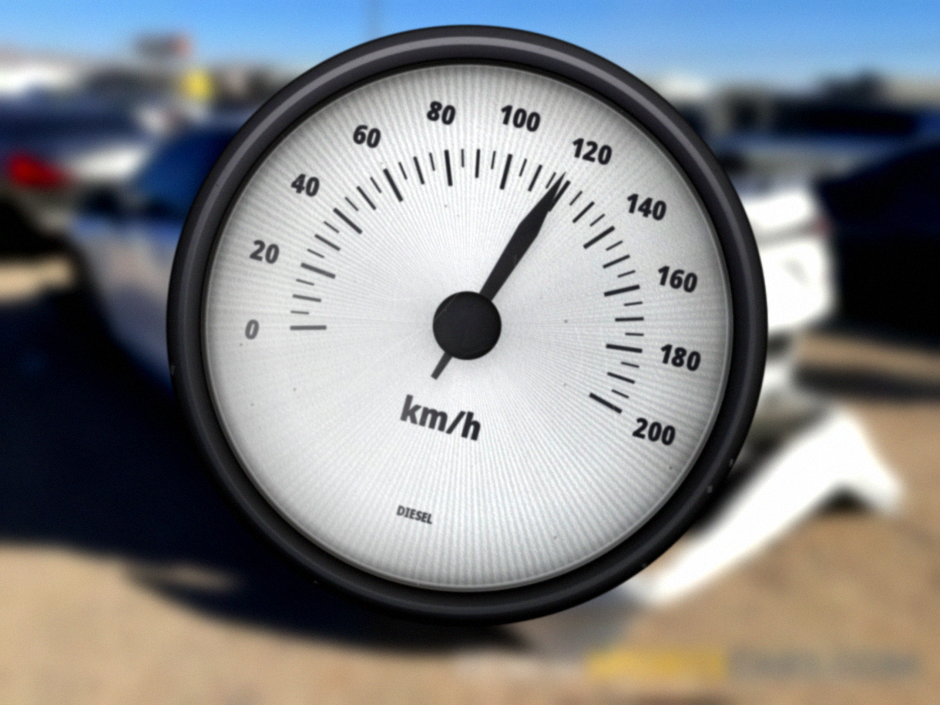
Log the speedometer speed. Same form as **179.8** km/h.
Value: **117.5** km/h
